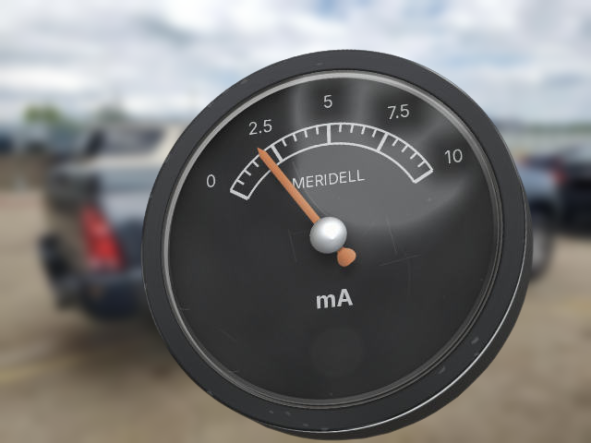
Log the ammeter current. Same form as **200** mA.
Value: **2** mA
